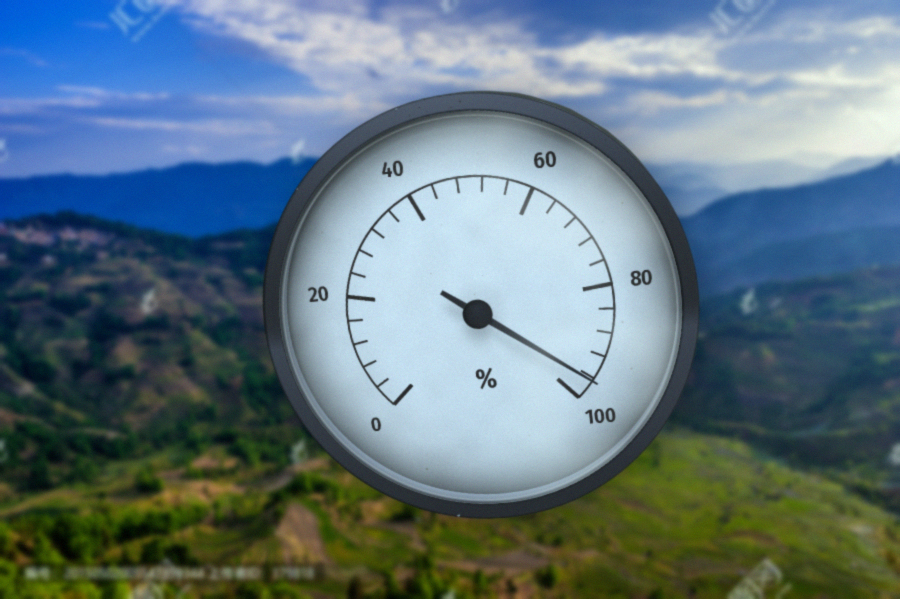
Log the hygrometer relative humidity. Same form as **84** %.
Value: **96** %
